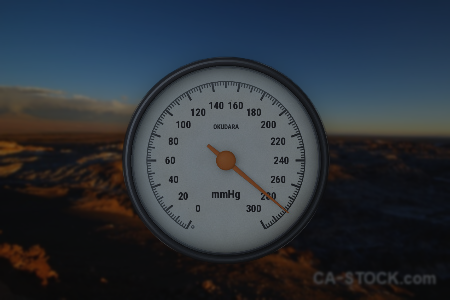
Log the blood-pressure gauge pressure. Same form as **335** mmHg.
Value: **280** mmHg
